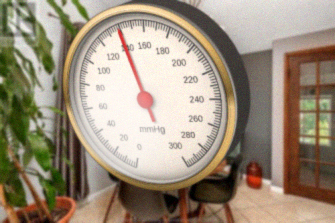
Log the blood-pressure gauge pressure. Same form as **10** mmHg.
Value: **140** mmHg
